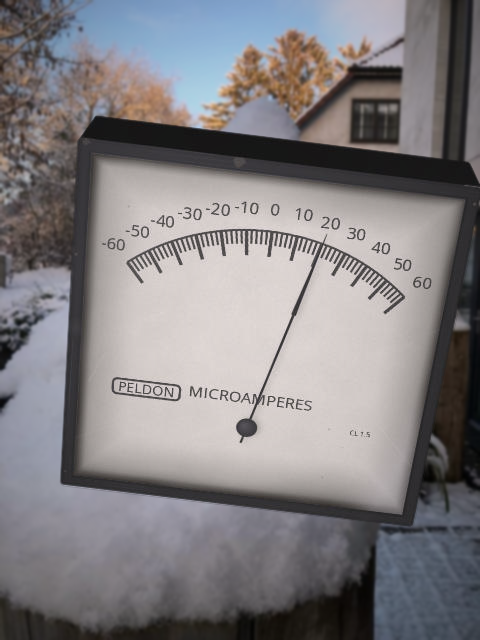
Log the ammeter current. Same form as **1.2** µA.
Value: **20** µA
